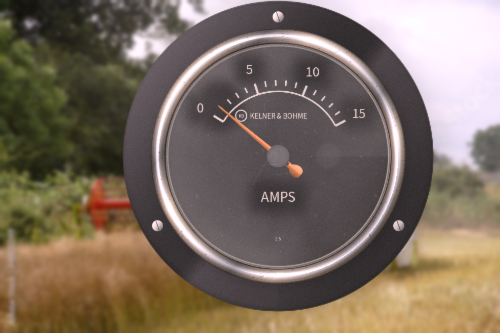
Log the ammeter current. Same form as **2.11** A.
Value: **1** A
